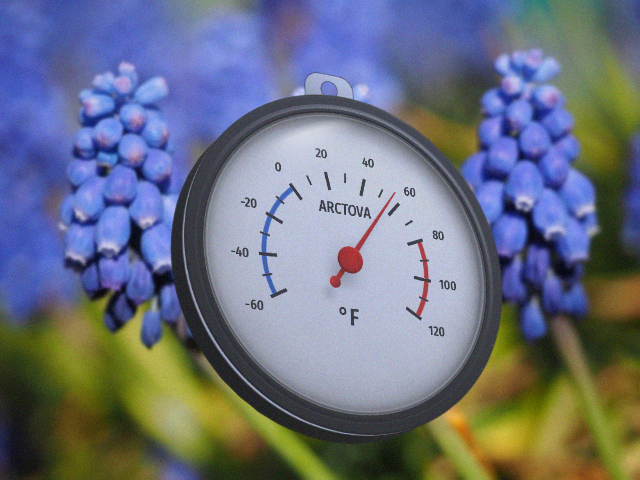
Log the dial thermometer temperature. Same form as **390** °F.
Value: **55** °F
